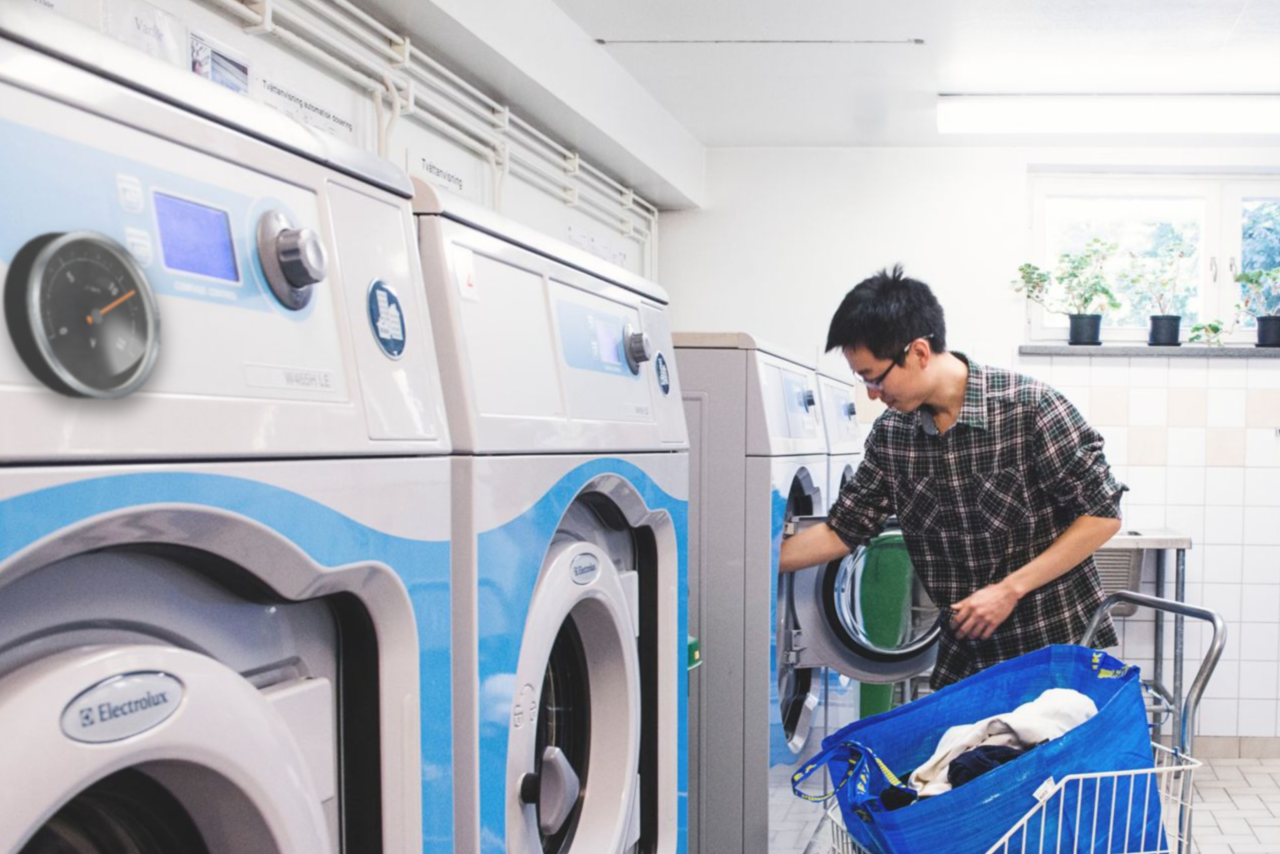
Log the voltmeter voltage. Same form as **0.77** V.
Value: **11** V
